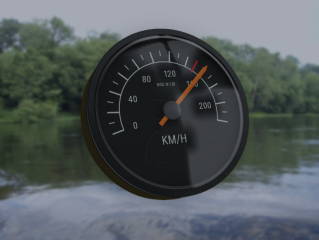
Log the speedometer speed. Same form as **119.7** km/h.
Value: **160** km/h
